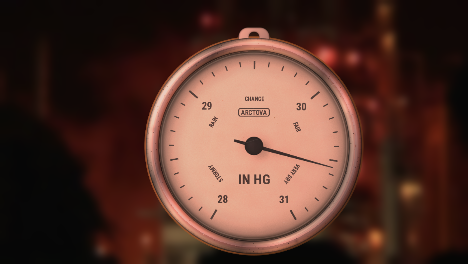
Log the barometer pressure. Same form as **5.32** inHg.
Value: **30.55** inHg
